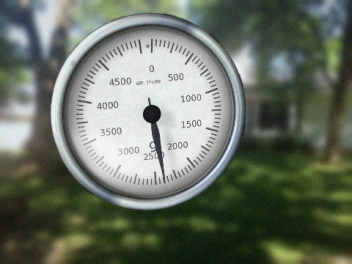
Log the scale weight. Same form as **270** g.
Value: **2400** g
